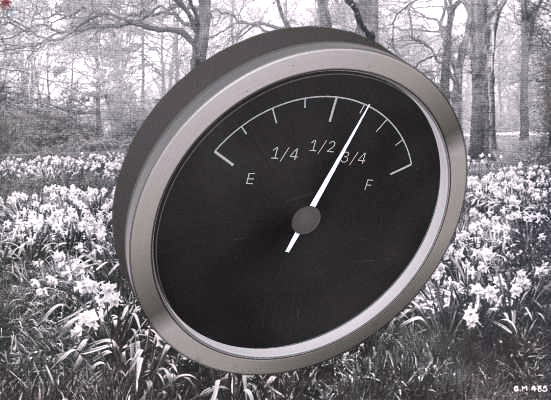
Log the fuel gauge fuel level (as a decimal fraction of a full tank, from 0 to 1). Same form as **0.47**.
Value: **0.625**
